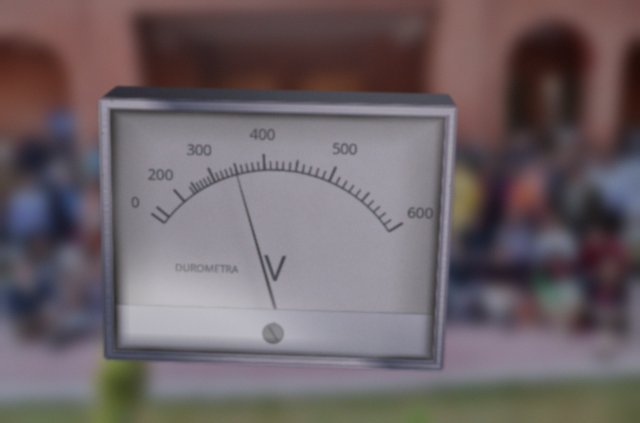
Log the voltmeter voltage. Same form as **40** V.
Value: **350** V
